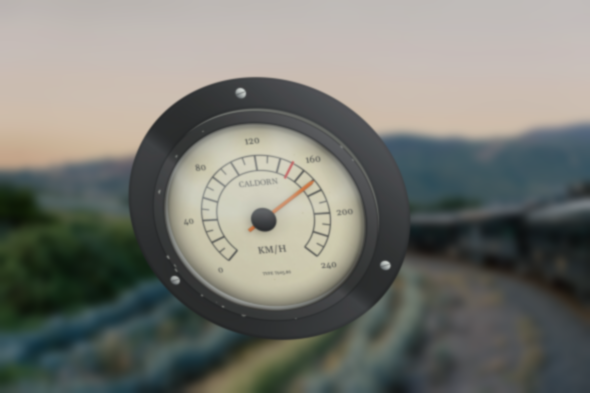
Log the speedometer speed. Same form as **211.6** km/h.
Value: **170** km/h
